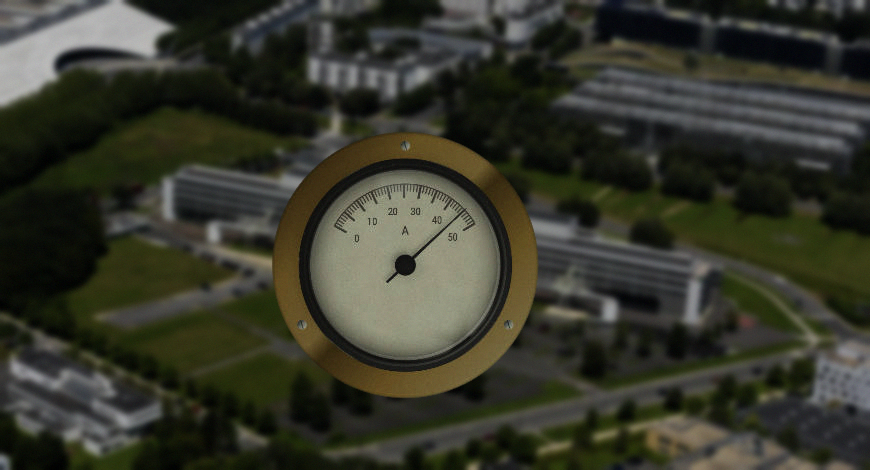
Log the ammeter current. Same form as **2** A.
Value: **45** A
